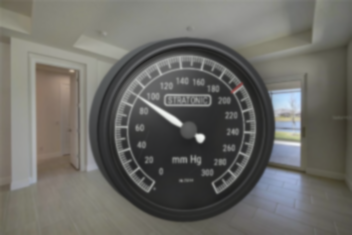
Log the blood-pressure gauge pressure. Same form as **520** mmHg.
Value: **90** mmHg
